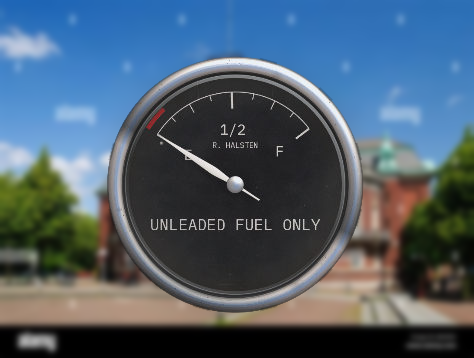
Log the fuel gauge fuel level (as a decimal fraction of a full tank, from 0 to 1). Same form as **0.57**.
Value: **0**
